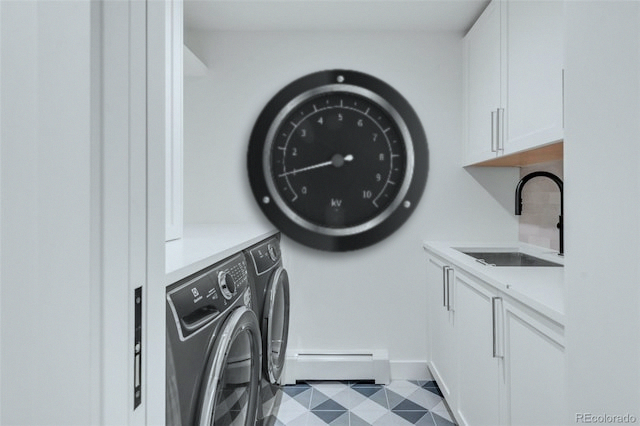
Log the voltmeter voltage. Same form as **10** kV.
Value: **1** kV
